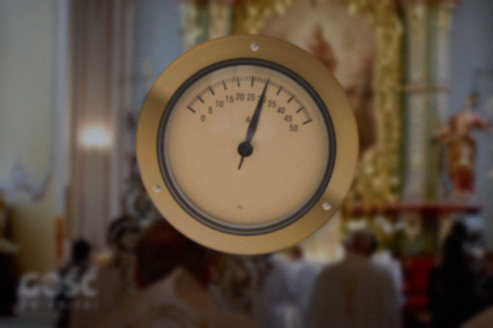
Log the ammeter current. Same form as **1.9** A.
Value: **30** A
